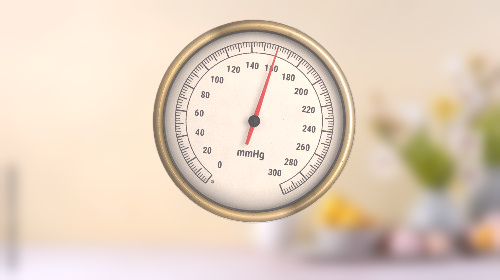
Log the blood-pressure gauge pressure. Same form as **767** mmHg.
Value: **160** mmHg
